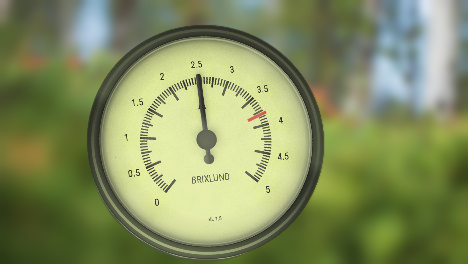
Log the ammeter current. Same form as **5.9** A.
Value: **2.5** A
